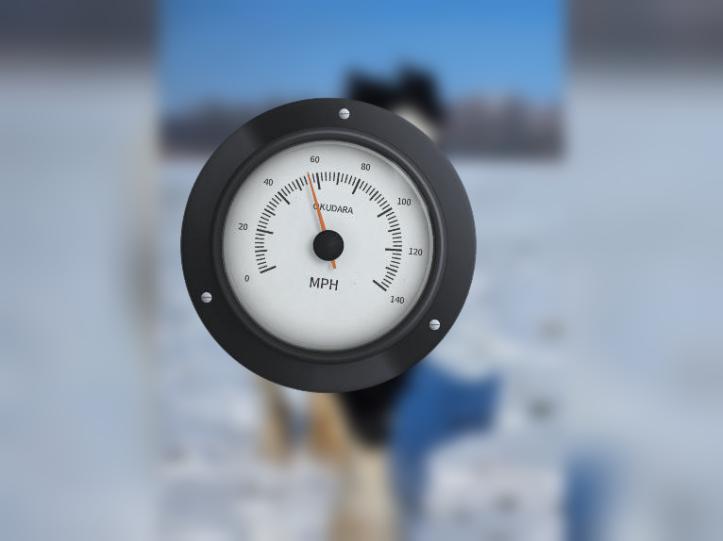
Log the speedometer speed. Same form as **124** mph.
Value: **56** mph
